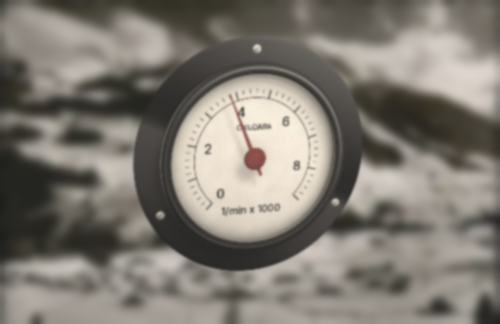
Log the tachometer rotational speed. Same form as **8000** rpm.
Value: **3800** rpm
